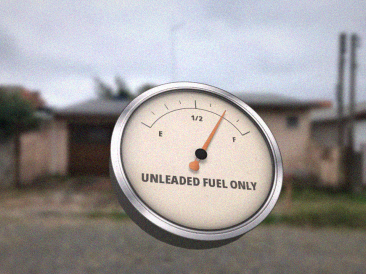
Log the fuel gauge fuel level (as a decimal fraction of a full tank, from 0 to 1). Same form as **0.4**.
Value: **0.75**
